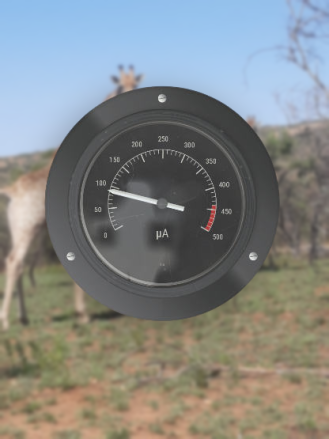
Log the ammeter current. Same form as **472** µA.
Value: **90** µA
